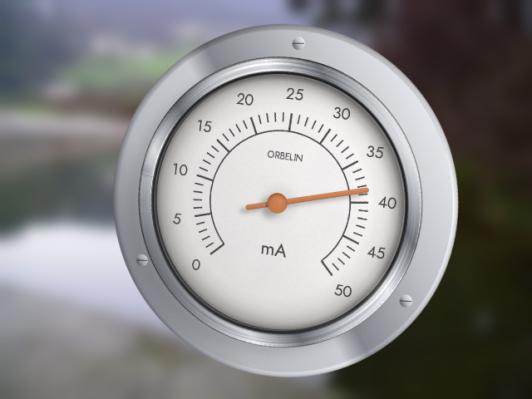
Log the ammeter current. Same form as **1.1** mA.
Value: **38.5** mA
